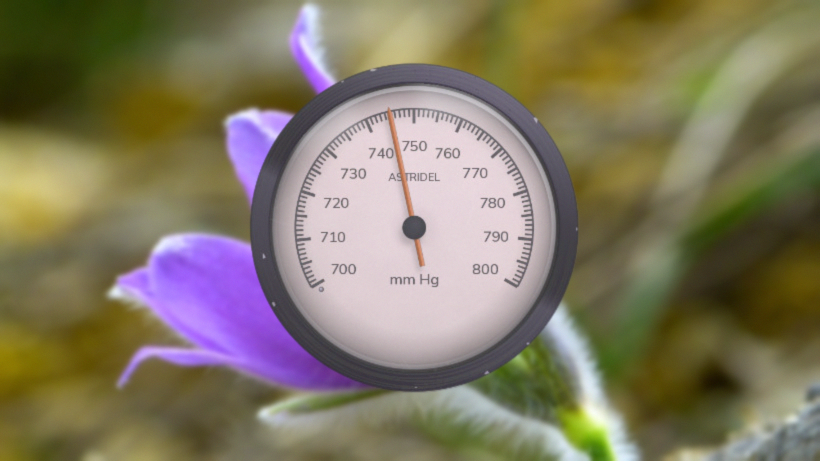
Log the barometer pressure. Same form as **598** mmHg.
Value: **745** mmHg
